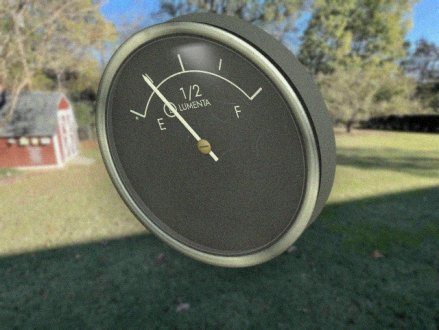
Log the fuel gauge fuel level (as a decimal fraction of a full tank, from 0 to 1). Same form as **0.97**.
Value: **0.25**
